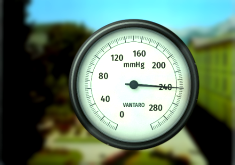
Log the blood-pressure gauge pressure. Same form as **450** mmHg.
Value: **240** mmHg
